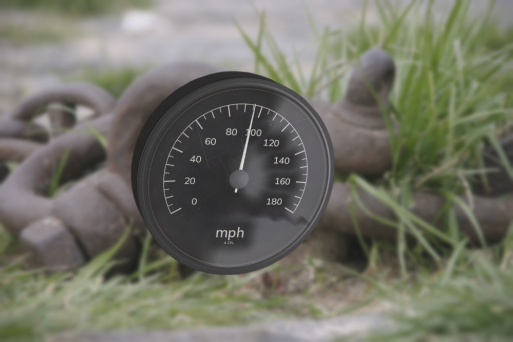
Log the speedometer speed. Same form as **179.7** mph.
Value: **95** mph
